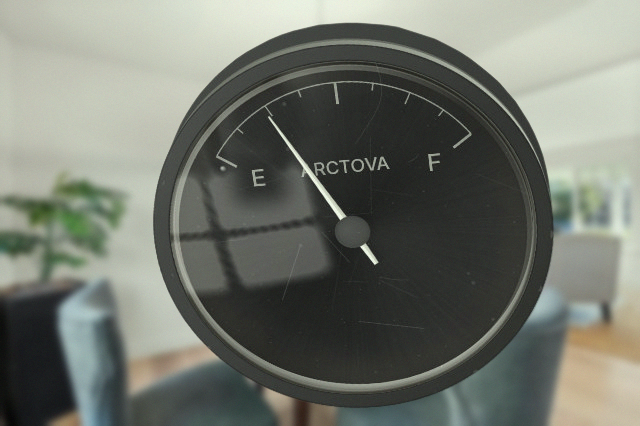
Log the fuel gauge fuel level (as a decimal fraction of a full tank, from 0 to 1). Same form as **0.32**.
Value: **0.25**
